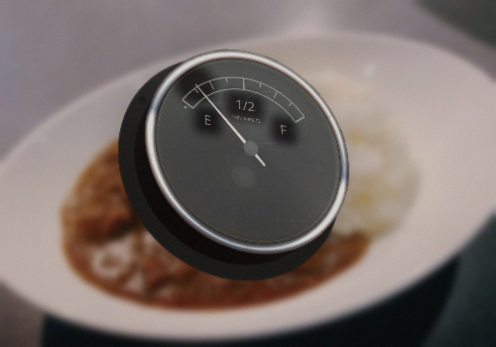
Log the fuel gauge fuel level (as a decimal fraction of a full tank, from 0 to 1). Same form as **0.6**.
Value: **0.125**
